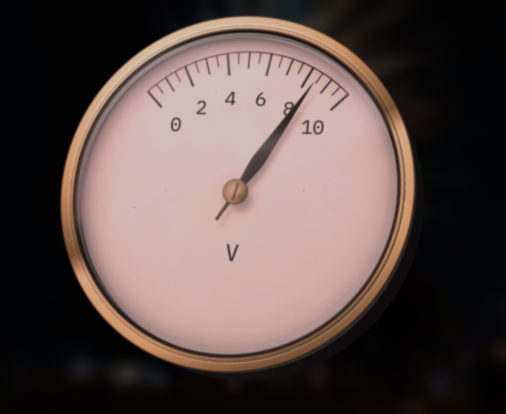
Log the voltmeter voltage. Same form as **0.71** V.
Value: **8.5** V
